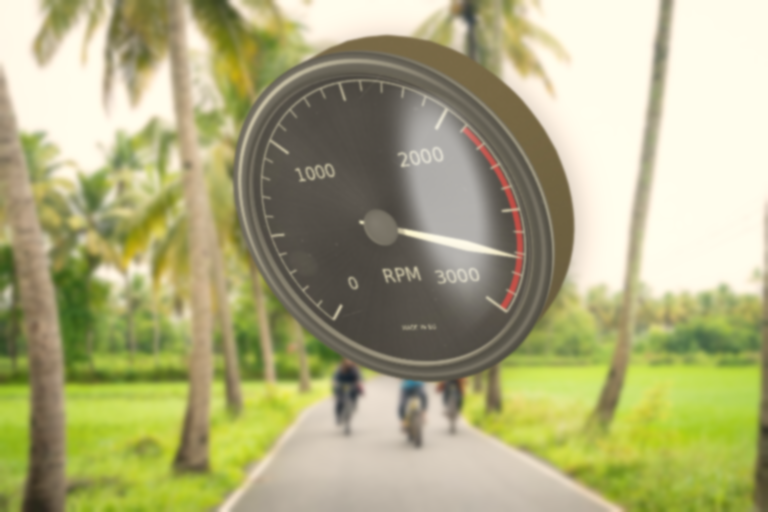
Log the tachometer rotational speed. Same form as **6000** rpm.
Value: **2700** rpm
